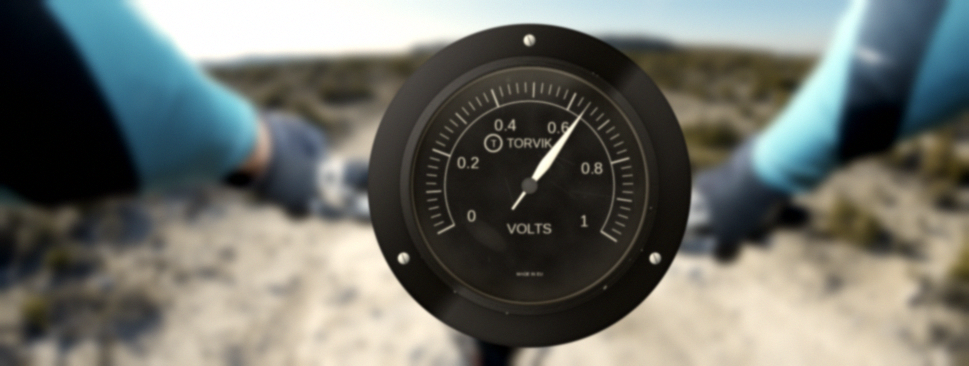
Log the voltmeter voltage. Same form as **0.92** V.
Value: **0.64** V
